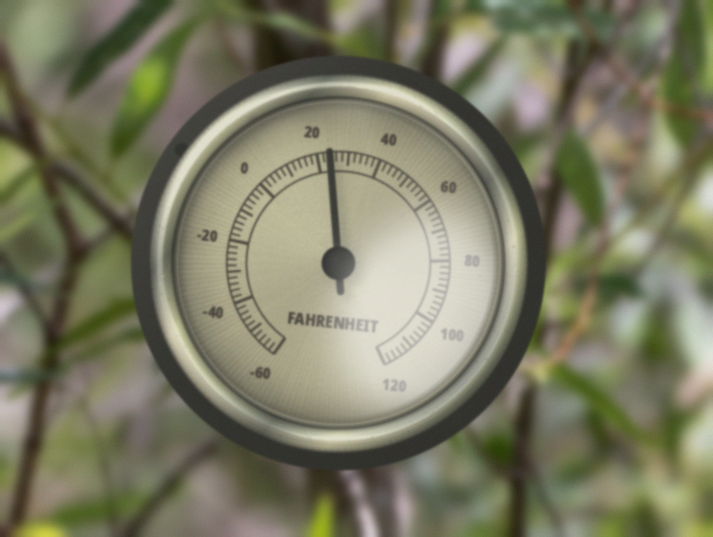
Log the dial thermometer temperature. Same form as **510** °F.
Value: **24** °F
